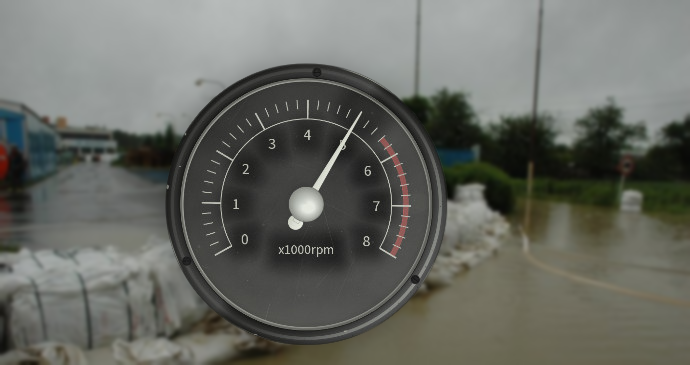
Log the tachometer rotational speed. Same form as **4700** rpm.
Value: **5000** rpm
